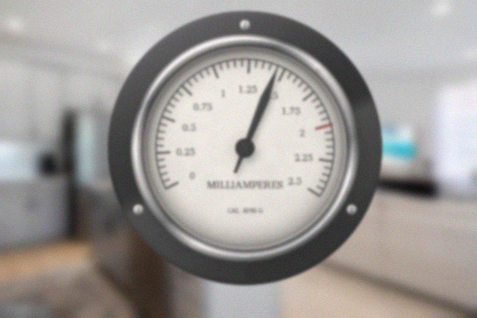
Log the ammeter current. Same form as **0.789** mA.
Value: **1.45** mA
